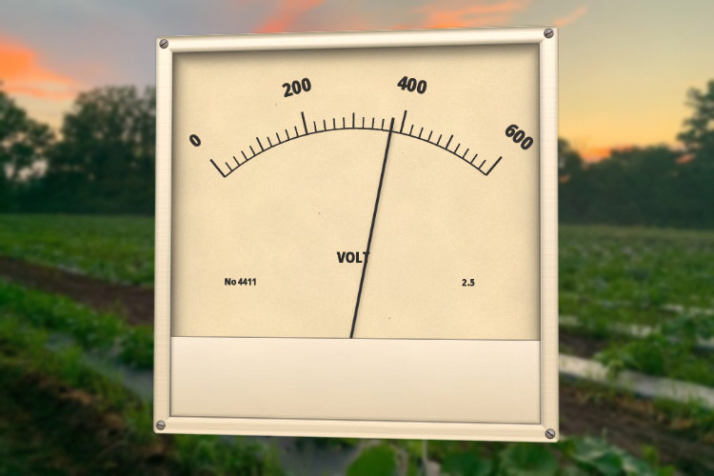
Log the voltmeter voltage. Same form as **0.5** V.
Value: **380** V
